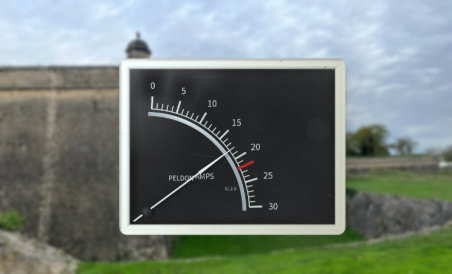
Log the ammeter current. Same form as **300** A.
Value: **18** A
